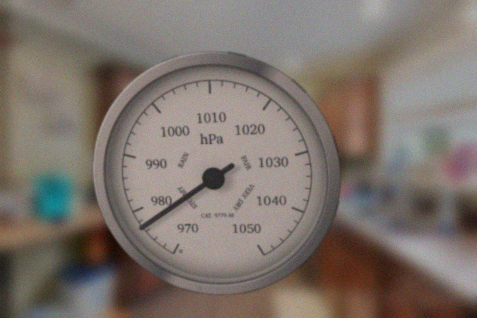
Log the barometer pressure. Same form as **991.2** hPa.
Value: **977** hPa
